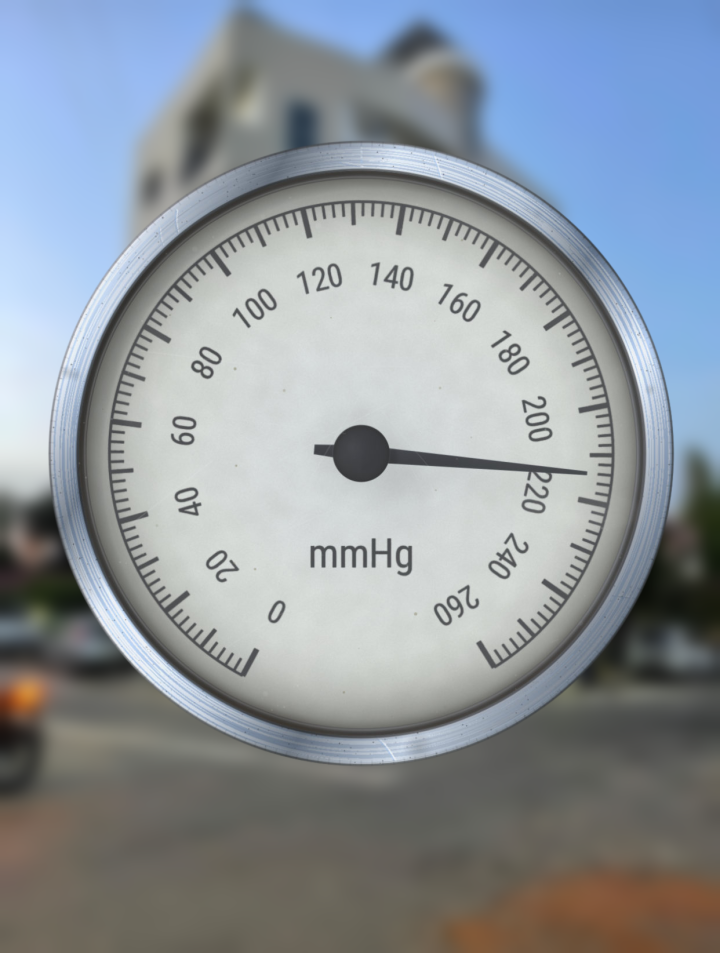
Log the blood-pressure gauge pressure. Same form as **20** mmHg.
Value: **214** mmHg
